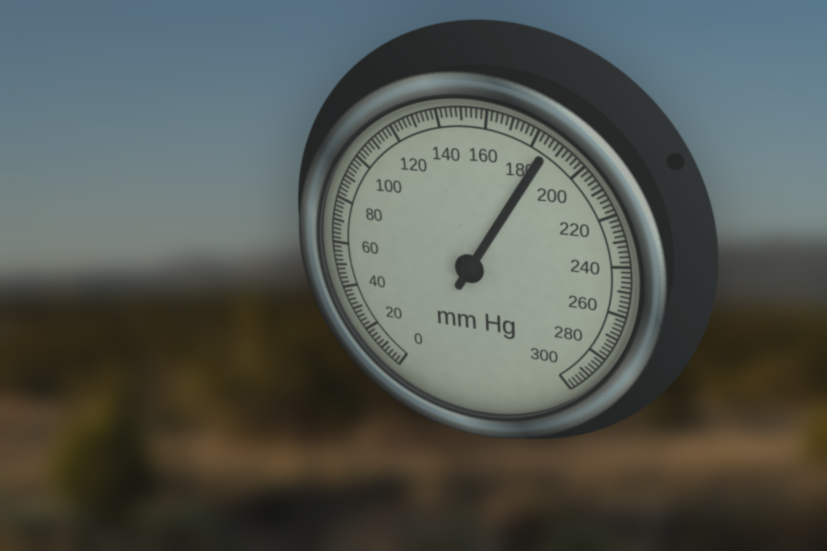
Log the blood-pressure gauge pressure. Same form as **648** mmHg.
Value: **186** mmHg
